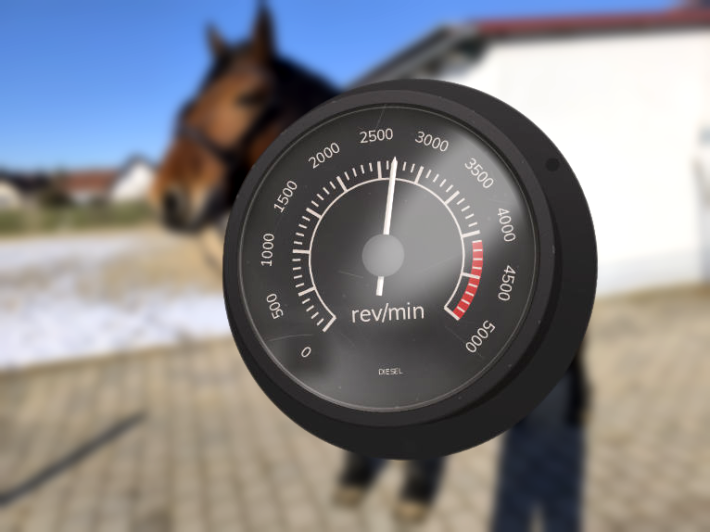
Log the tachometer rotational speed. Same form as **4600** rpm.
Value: **2700** rpm
